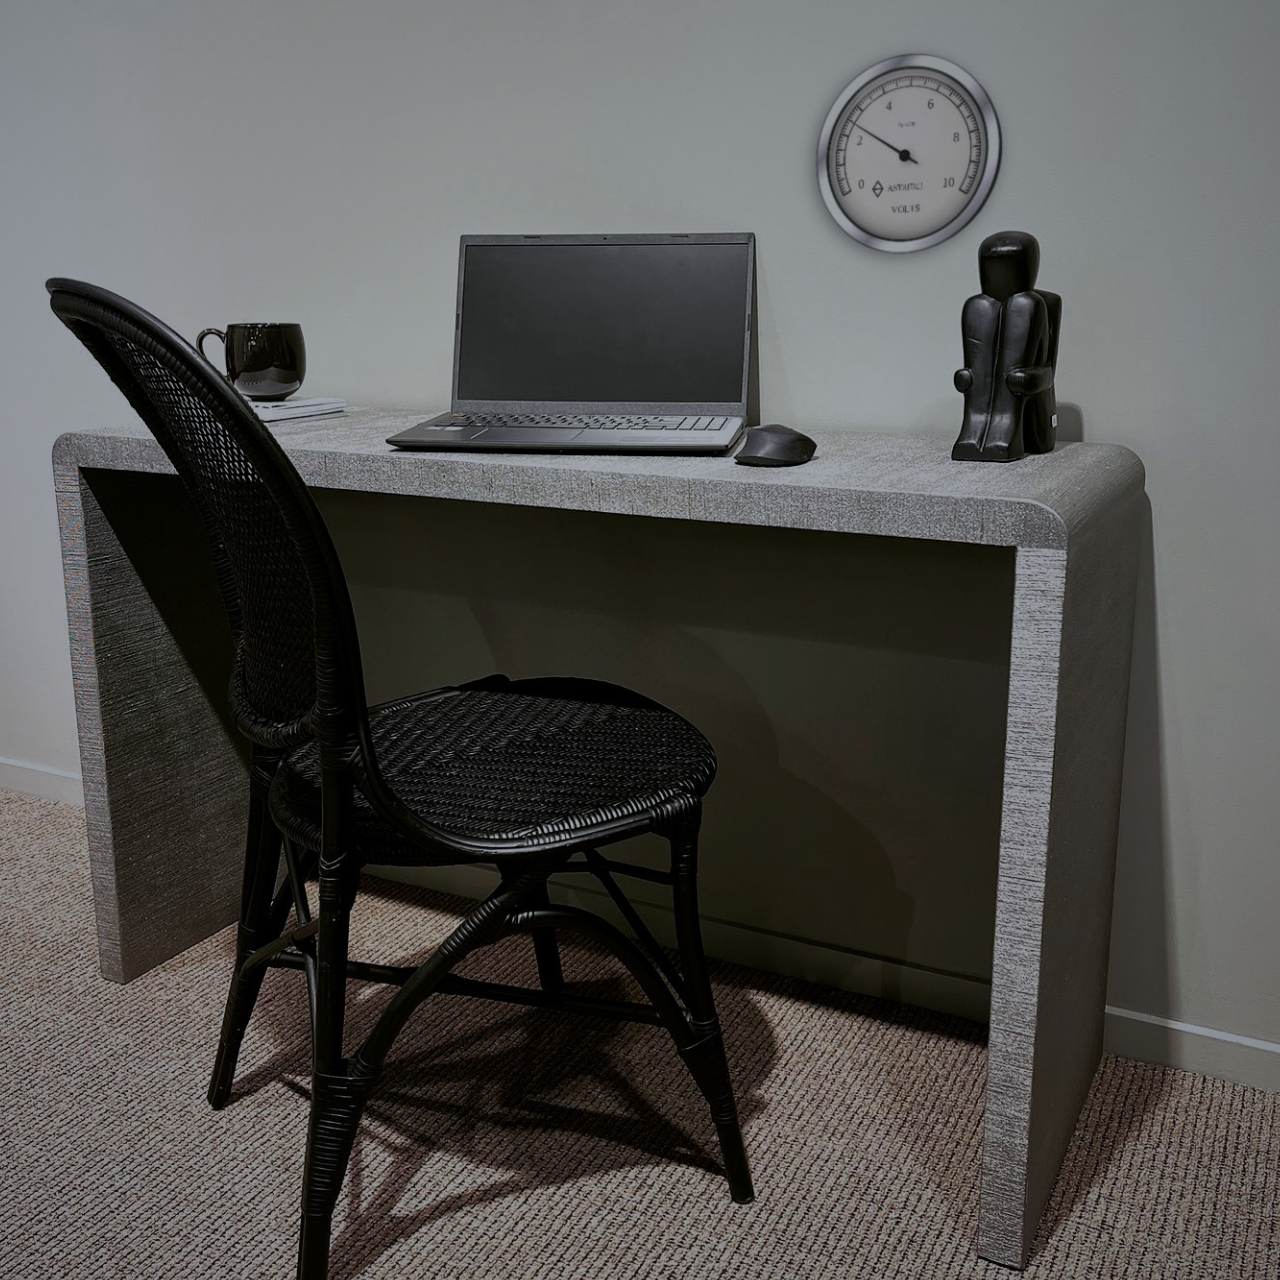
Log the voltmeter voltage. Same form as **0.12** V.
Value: **2.5** V
